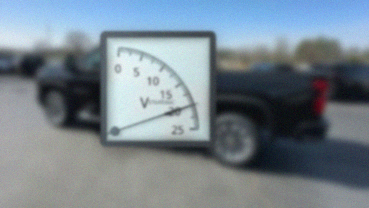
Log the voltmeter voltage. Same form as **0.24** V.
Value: **20** V
